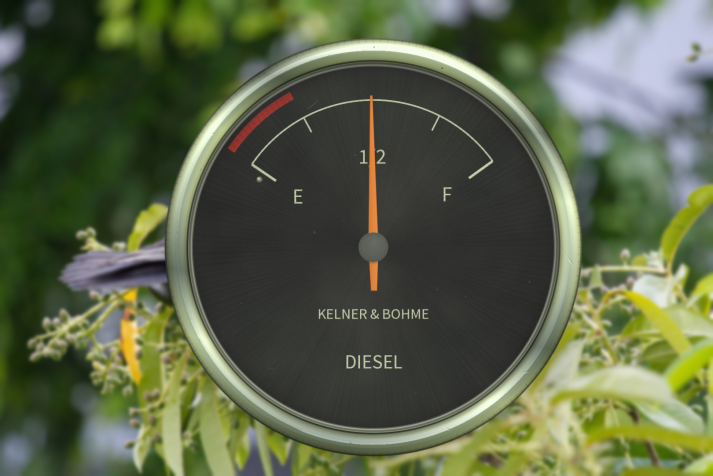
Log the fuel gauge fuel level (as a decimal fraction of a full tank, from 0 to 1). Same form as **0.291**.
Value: **0.5**
